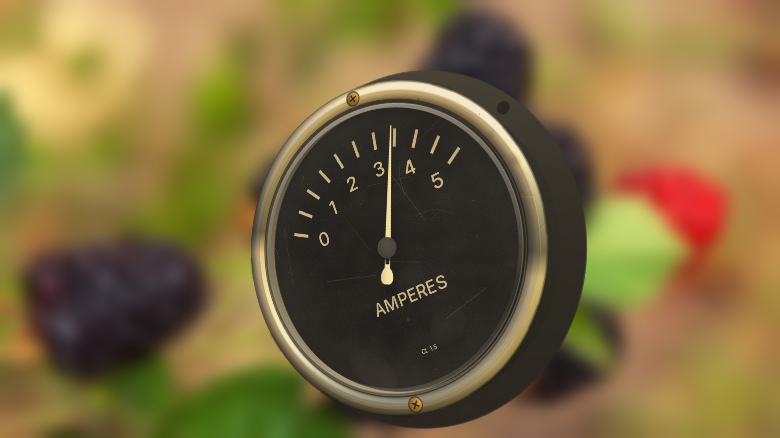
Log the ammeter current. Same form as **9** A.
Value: **3.5** A
